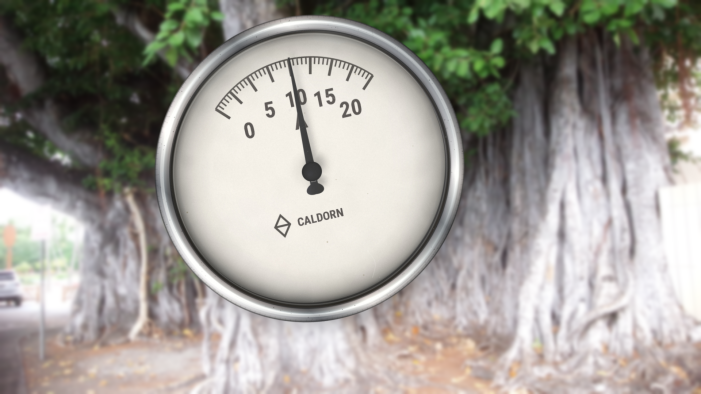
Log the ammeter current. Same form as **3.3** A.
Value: **10** A
